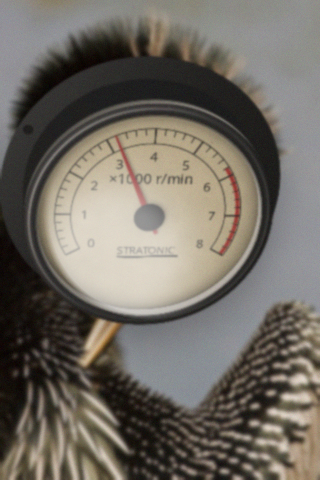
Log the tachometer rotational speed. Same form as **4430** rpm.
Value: **3200** rpm
